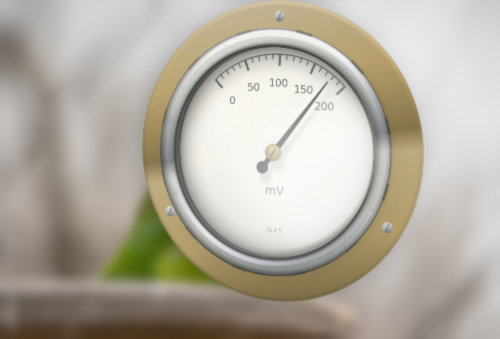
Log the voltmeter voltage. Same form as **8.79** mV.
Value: **180** mV
